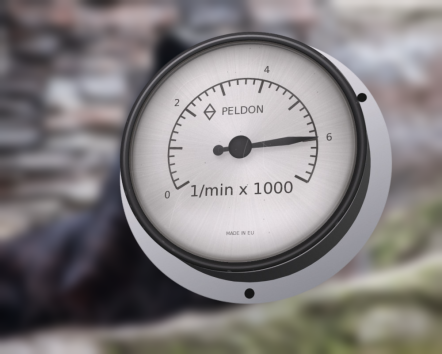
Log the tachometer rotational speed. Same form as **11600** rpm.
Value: **6000** rpm
